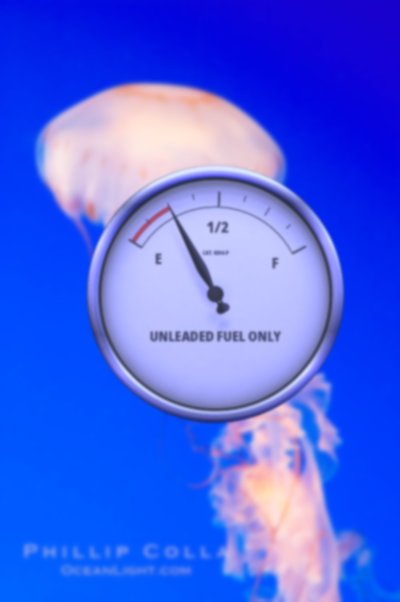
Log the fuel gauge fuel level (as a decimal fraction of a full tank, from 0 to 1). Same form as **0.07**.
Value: **0.25**
